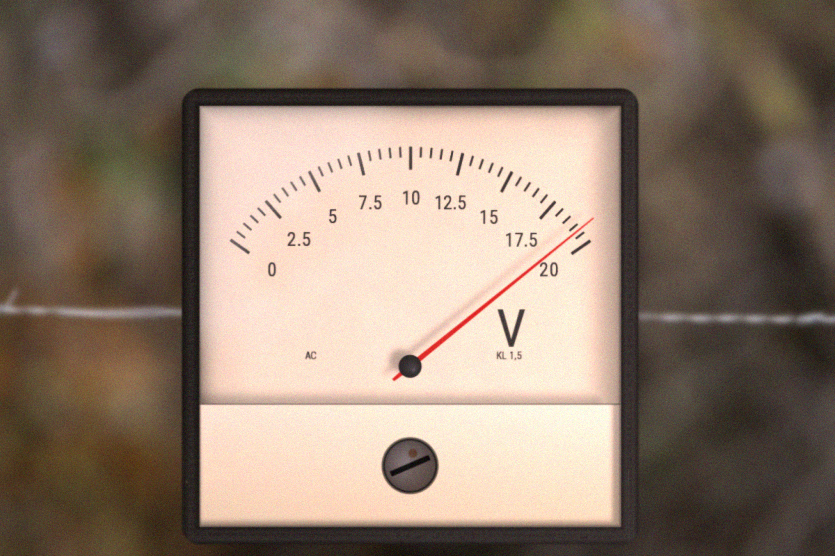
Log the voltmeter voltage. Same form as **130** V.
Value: **19.25** V
